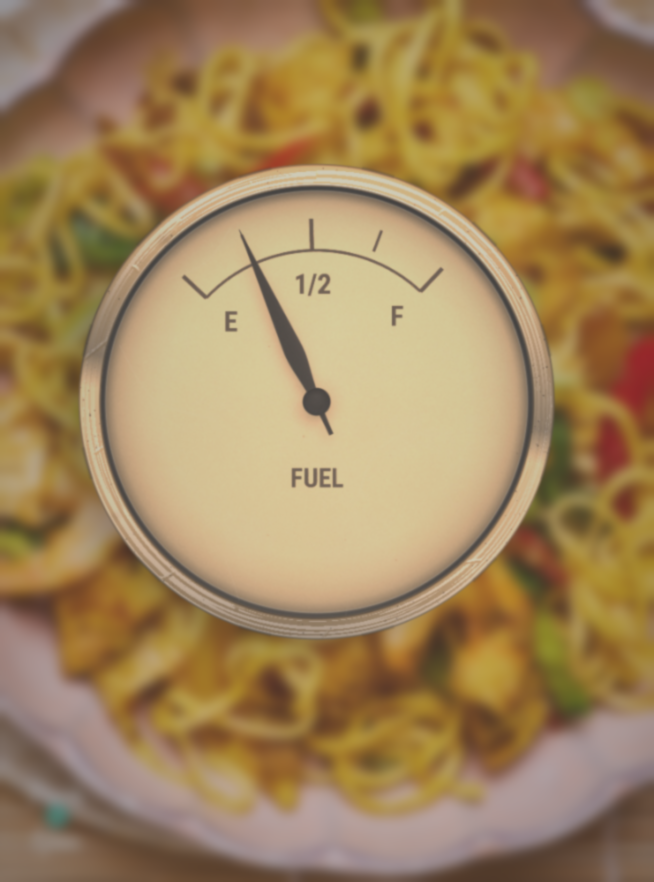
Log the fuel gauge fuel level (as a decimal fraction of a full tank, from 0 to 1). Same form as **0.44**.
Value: **0.25**
